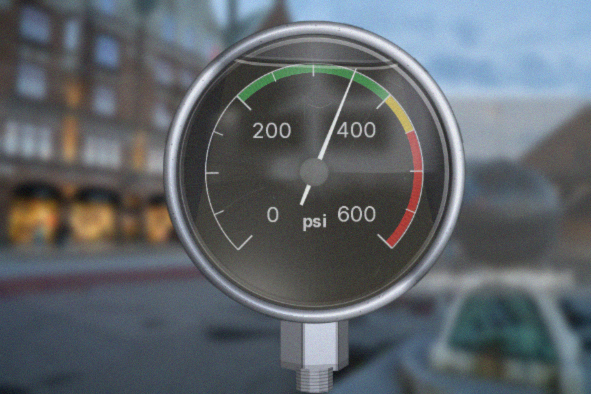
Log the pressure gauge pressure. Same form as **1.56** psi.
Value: **350** psi
